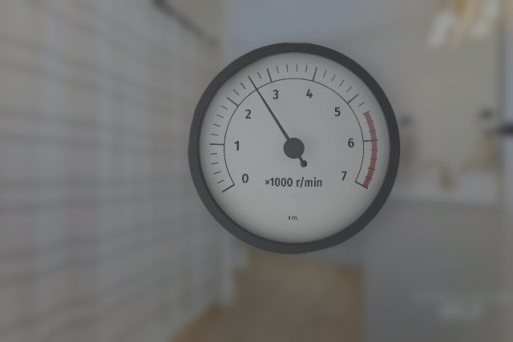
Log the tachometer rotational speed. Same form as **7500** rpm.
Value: **2600** rpm
